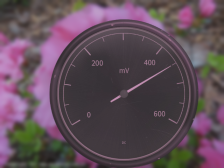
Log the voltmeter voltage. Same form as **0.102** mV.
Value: **450** mV
